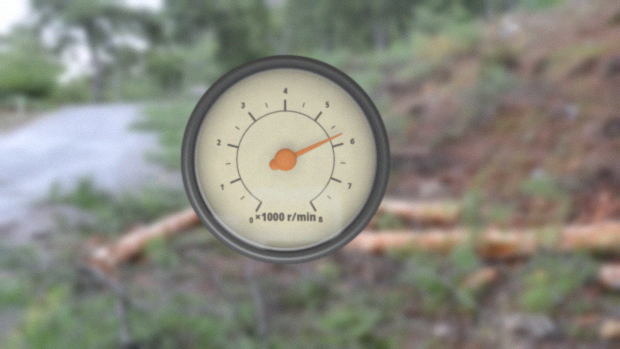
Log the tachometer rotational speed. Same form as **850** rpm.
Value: **5750** rpm
